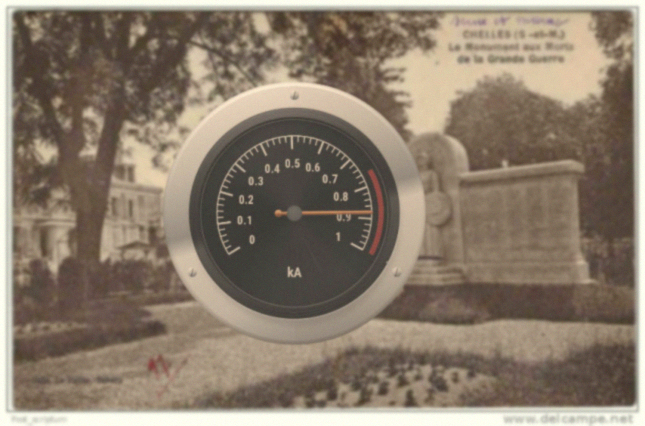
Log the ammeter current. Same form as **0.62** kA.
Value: **0.88** kA
